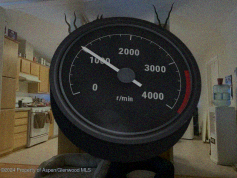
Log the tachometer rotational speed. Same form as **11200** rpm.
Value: **1000** rpm
